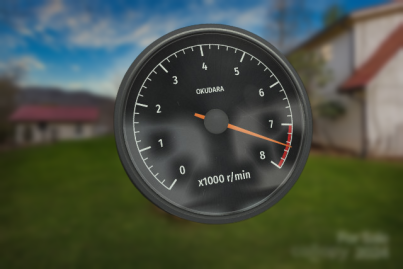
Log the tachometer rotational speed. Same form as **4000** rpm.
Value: **7500** rpm
